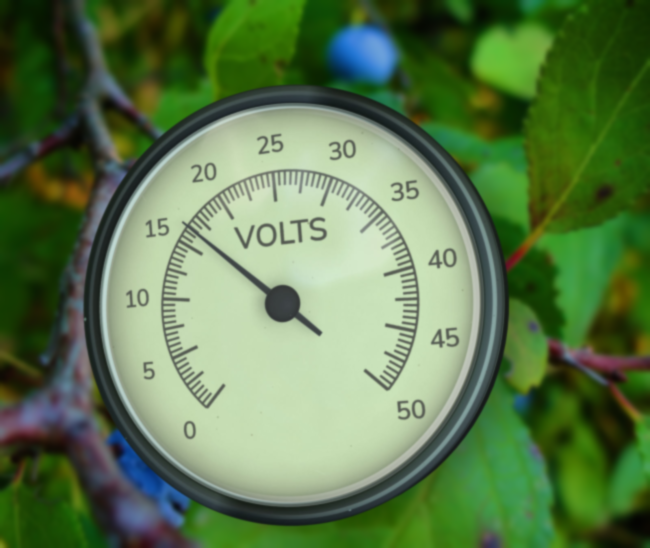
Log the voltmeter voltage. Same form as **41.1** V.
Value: **16.5** V
